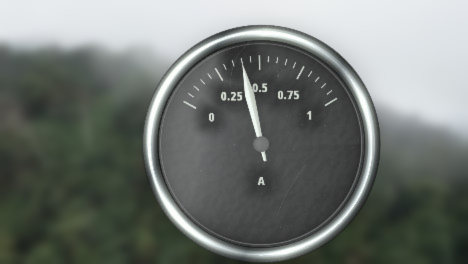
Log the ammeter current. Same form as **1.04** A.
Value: **0.4** A
